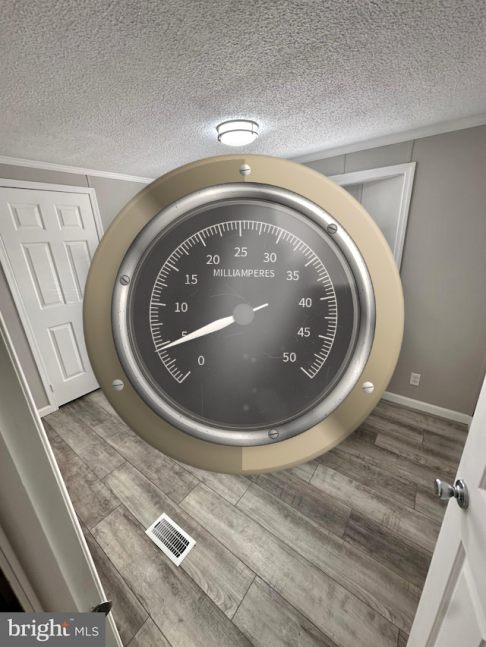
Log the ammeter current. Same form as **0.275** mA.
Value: **4.5** mA
